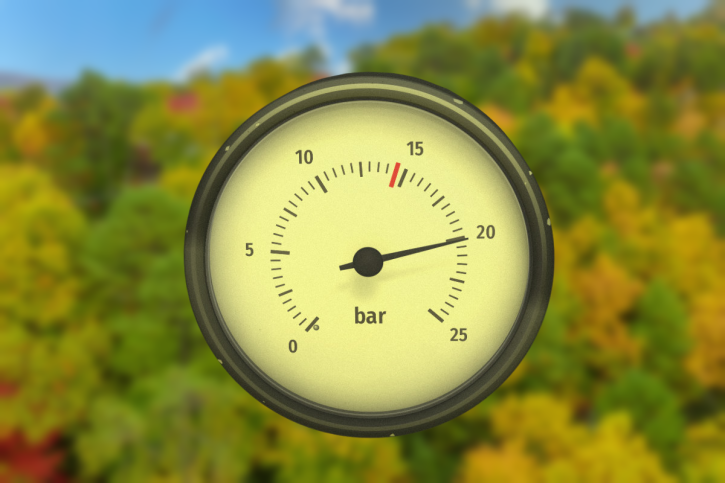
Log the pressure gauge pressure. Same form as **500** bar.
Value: **20** bar
